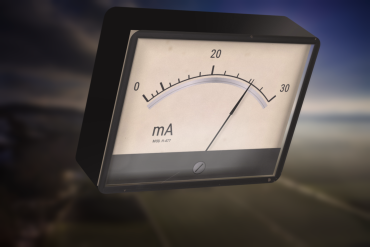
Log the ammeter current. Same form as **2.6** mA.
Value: **26** mA
